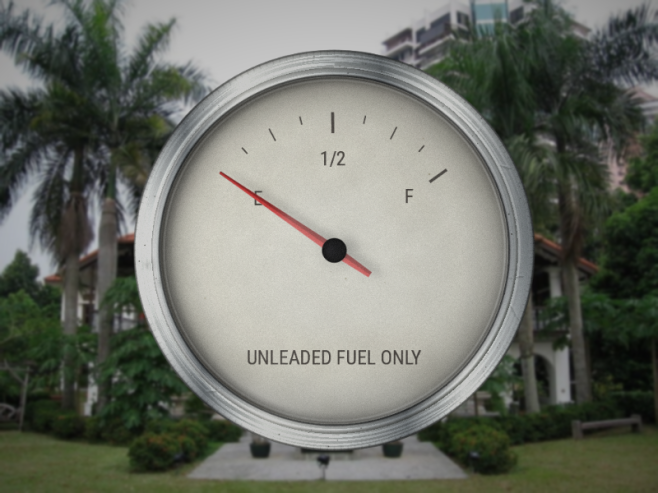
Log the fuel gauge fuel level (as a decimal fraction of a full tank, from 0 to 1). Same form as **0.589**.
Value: **0**
